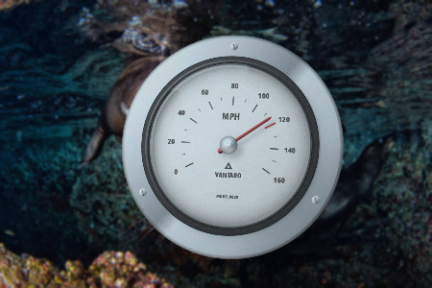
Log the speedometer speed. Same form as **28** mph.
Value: **115** mph
